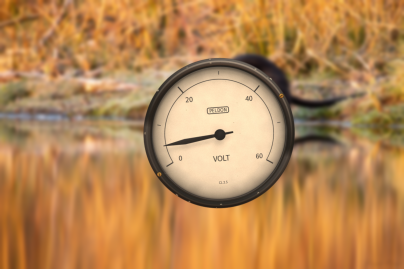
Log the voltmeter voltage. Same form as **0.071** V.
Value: **5** V
